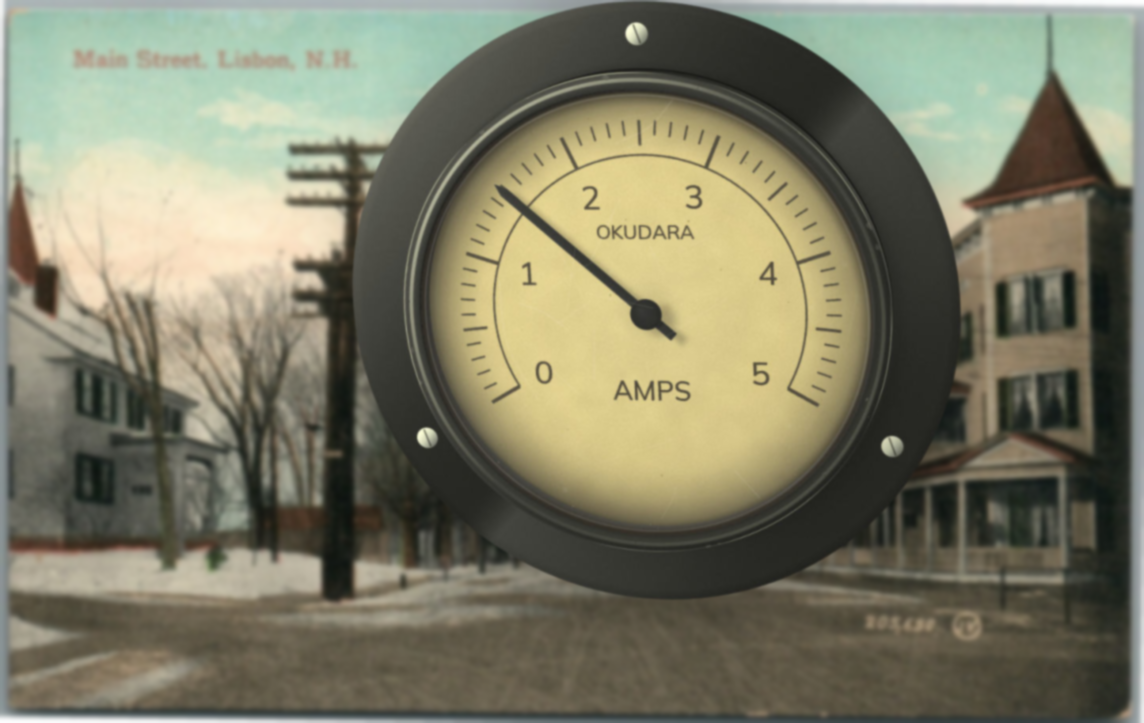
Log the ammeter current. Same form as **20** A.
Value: **1.5** A
